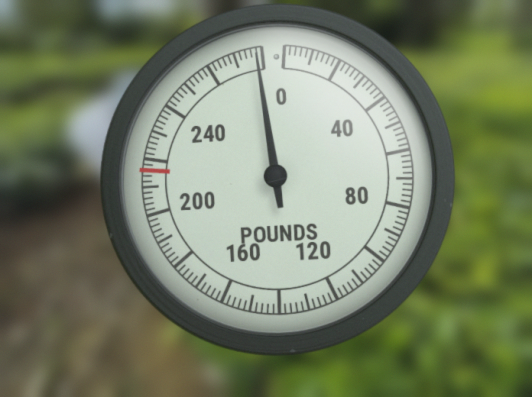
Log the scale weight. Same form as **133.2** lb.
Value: **278** lb
